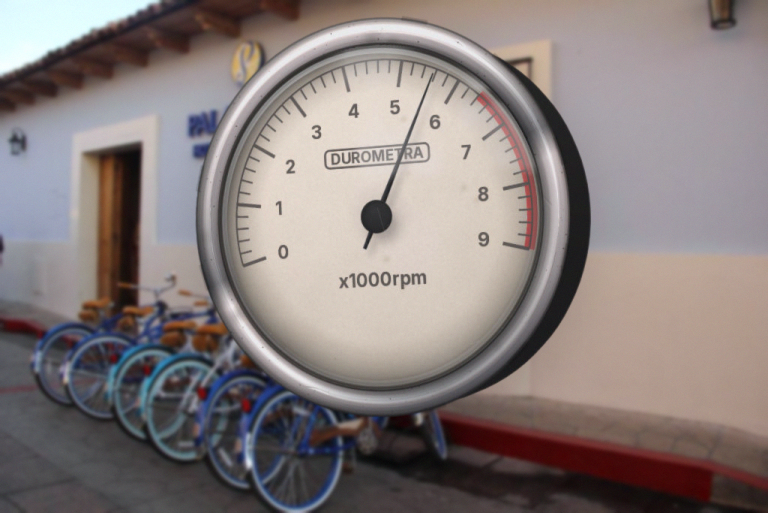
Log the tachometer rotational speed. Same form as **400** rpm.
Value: **5600** rpm
